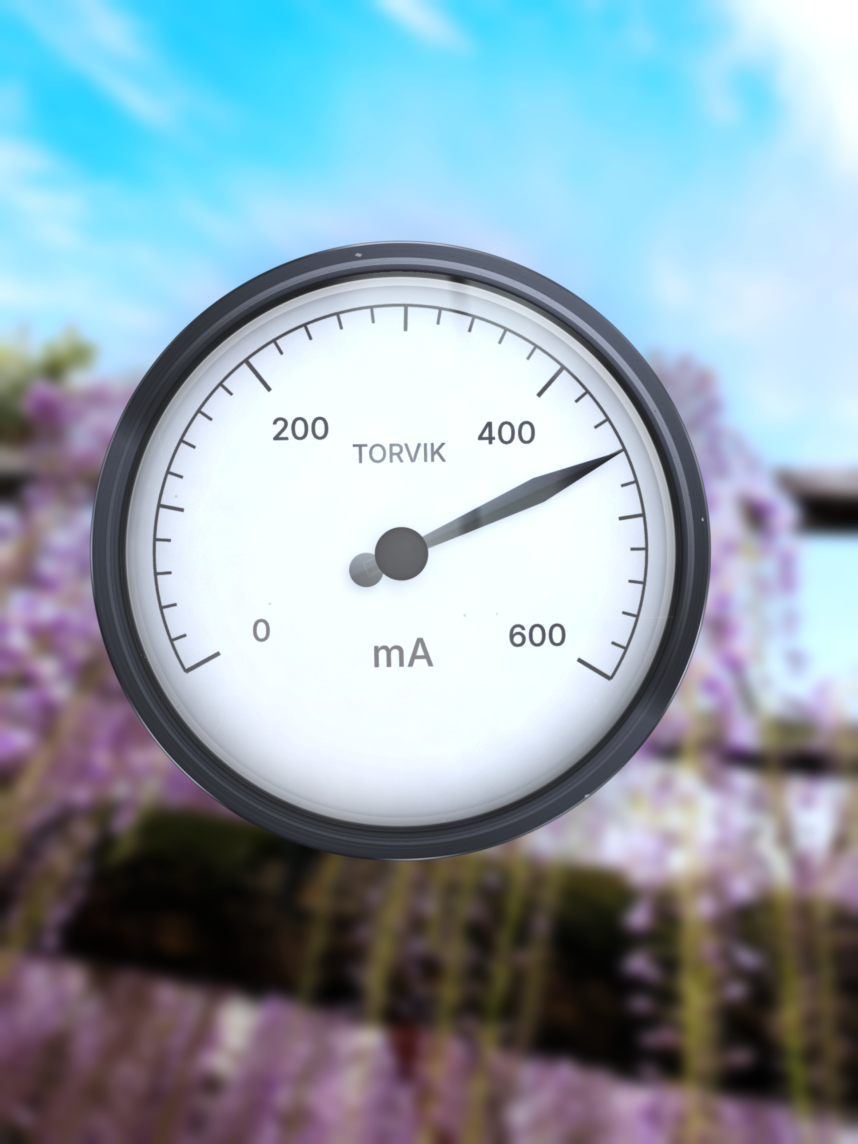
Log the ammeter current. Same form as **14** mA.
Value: **460** mA
